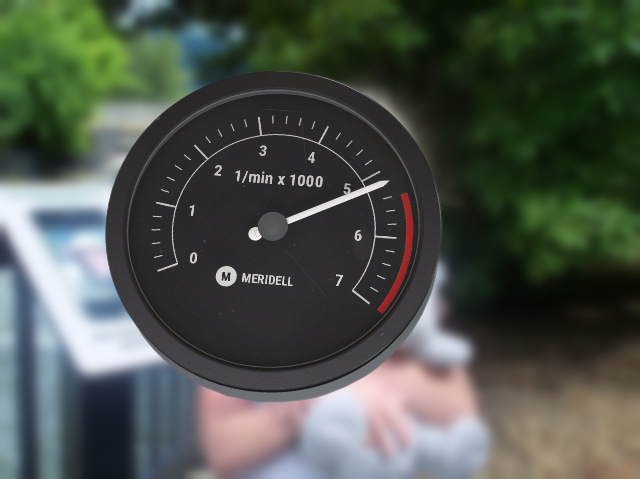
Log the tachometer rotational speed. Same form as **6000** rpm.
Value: **5200** rpm
